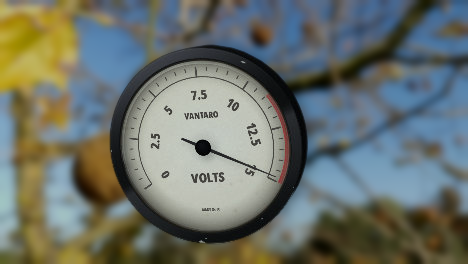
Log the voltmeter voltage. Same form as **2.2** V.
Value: **14.75** V
